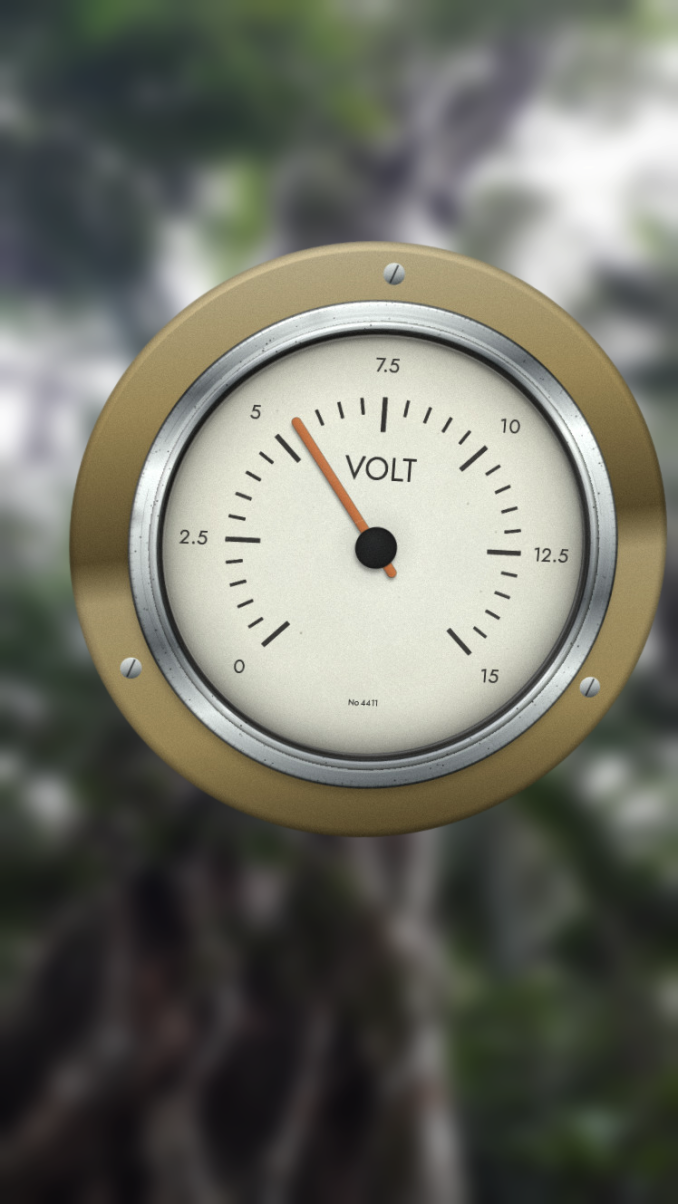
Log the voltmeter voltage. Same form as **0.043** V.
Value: **5.5** V
